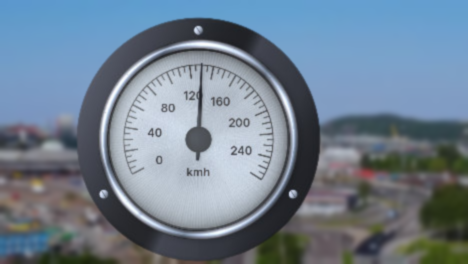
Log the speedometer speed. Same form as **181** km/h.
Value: **130** km/h
